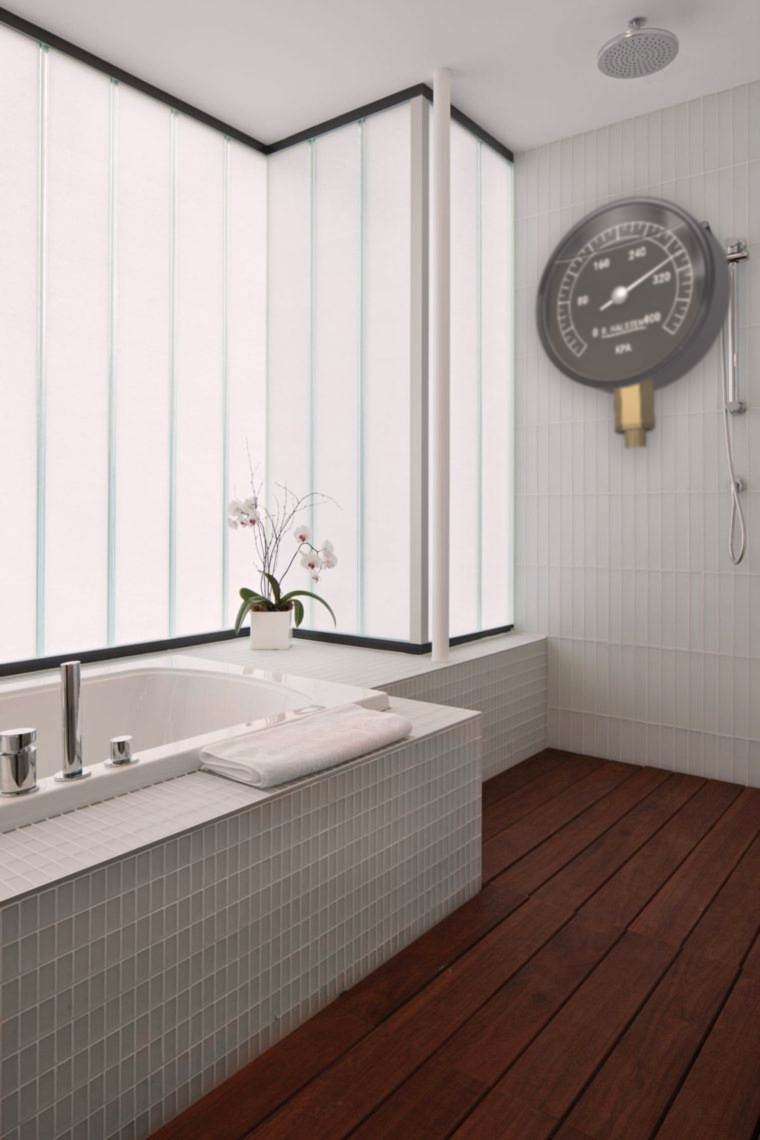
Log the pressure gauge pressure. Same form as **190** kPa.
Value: **300** kPa
